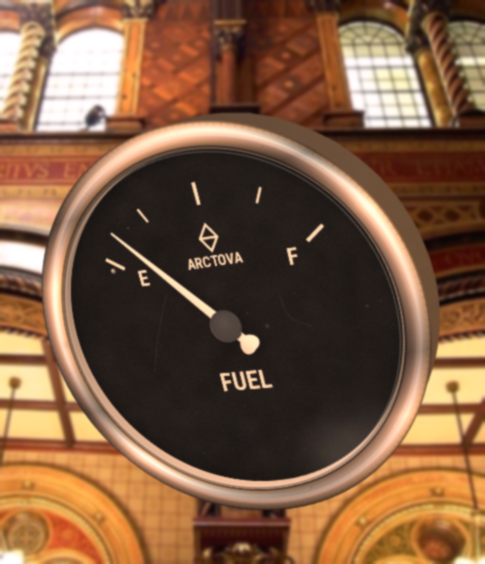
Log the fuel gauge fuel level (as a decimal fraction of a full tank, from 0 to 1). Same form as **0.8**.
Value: **0.125**
